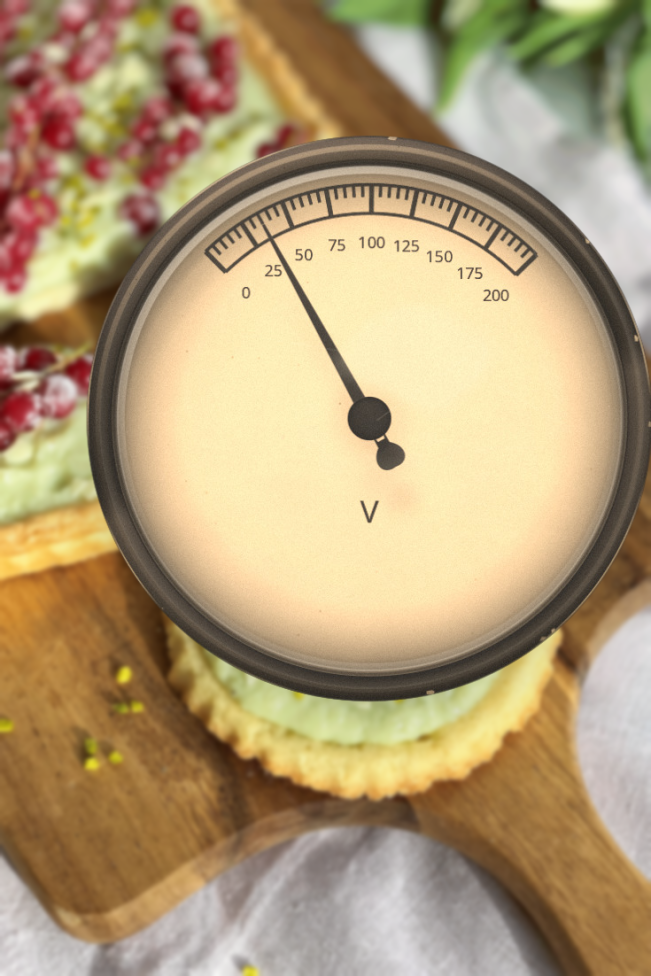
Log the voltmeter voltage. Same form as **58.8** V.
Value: **35** V
